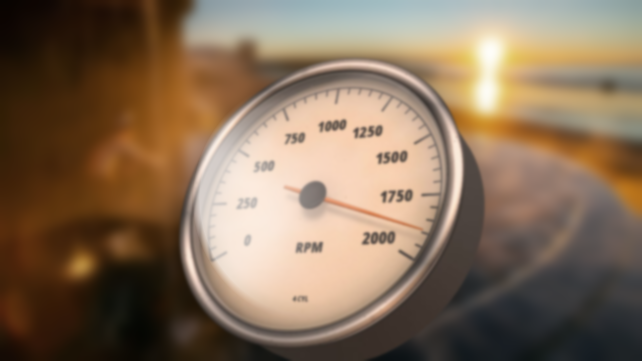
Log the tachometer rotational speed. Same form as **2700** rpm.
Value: **1900** rpm
